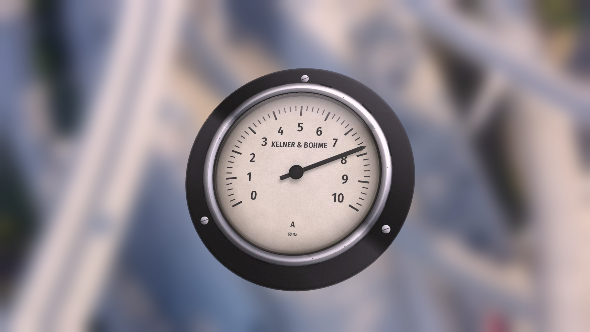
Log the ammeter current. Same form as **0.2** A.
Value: **7.8** A
